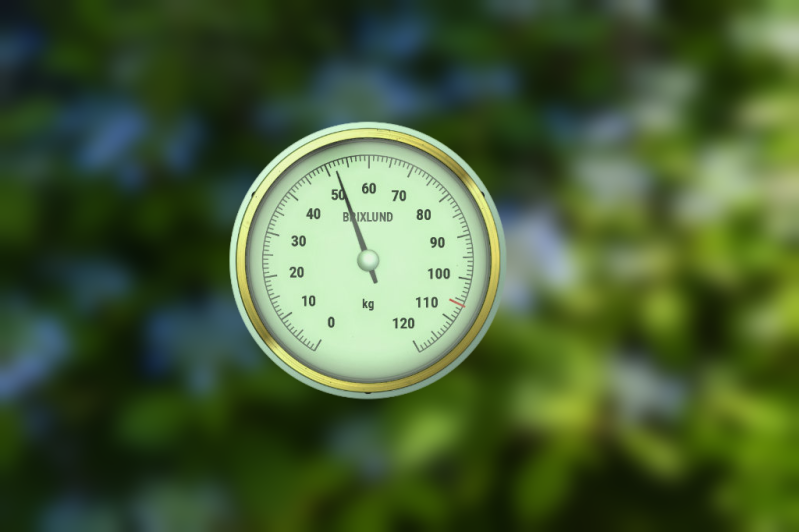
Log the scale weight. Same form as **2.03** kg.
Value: **52** kg
